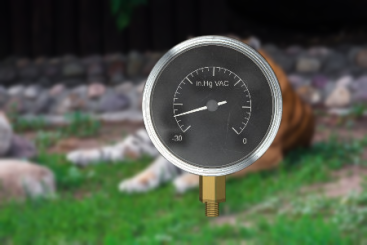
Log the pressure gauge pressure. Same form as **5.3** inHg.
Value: **-27** inHg
